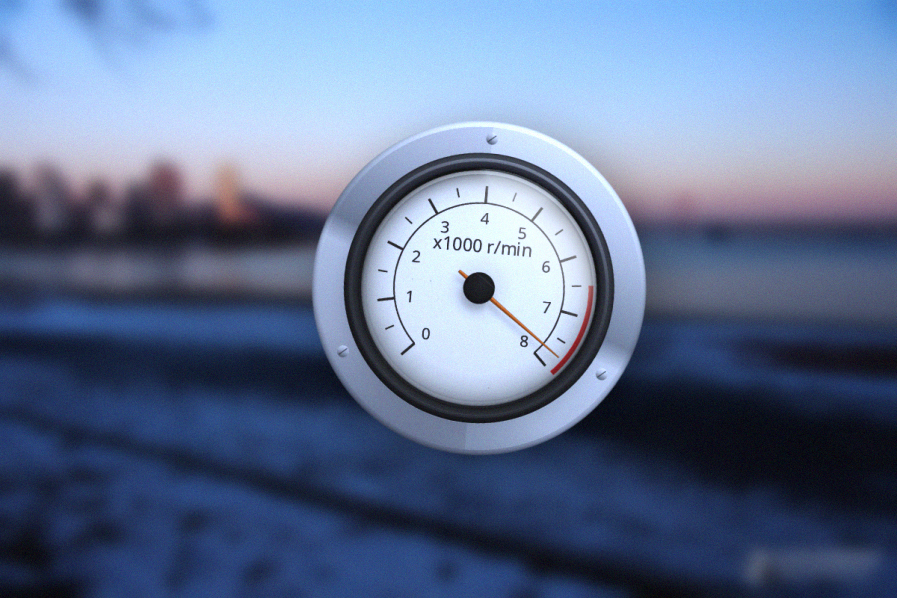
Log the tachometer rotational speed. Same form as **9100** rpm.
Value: **7750** rpm
